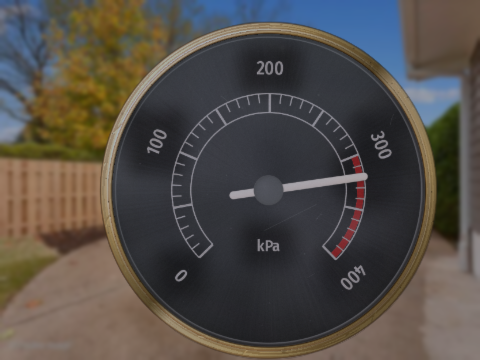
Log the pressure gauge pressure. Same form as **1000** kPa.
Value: **320** kPa
